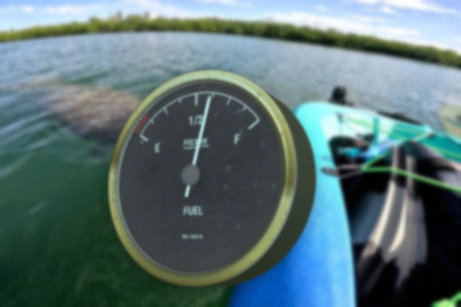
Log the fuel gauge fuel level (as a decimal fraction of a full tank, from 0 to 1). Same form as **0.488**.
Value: **0.625**
